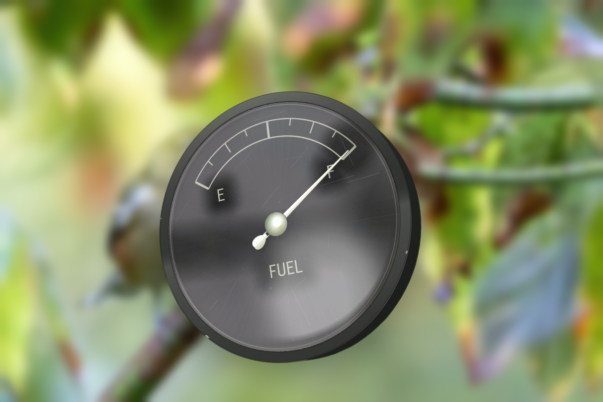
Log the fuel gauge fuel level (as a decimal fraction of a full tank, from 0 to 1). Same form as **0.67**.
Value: **1**
